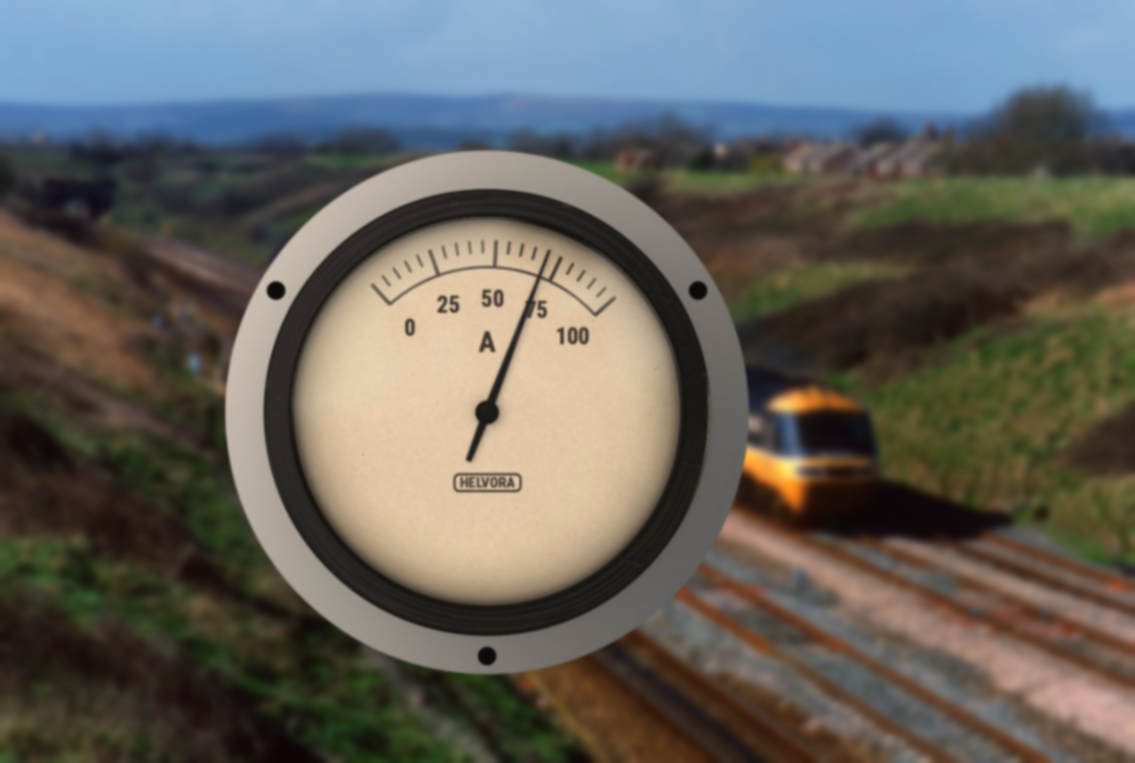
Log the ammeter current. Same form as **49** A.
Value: **70** A
